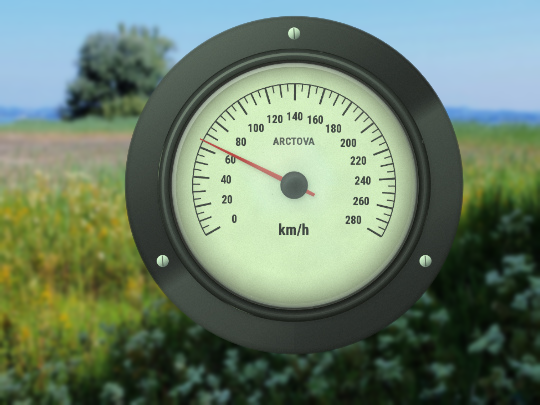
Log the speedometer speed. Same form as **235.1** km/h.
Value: **65** km/h
